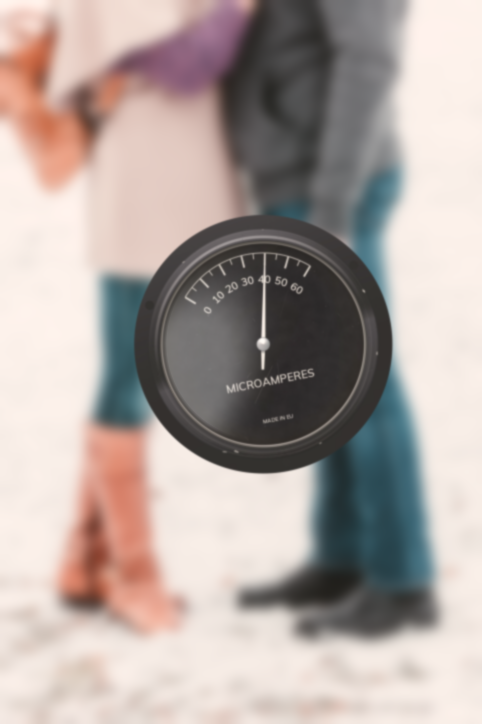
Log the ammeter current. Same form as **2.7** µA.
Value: **40** µA
